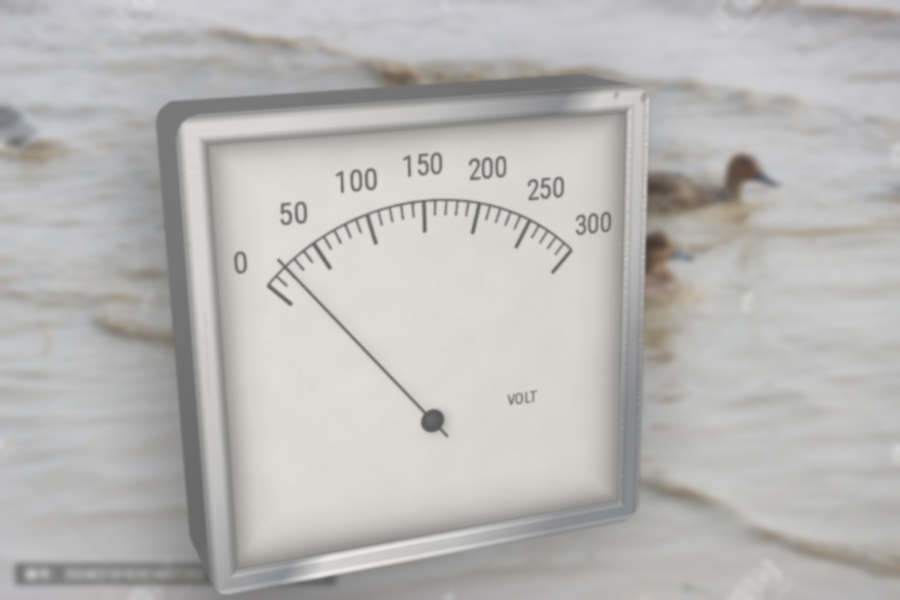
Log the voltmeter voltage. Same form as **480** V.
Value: **20** V
